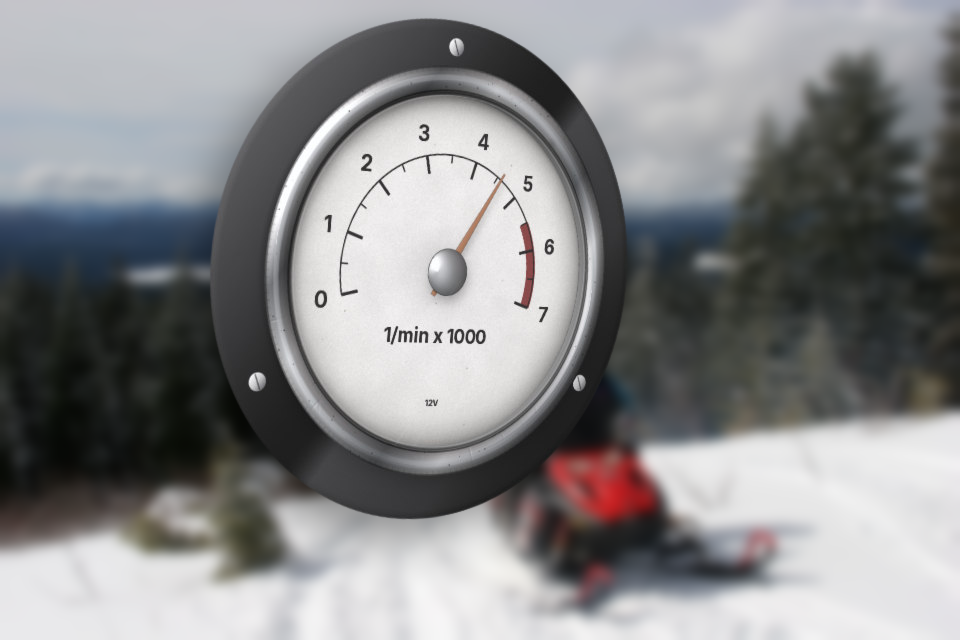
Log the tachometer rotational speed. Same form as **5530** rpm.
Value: **4500** rpm
